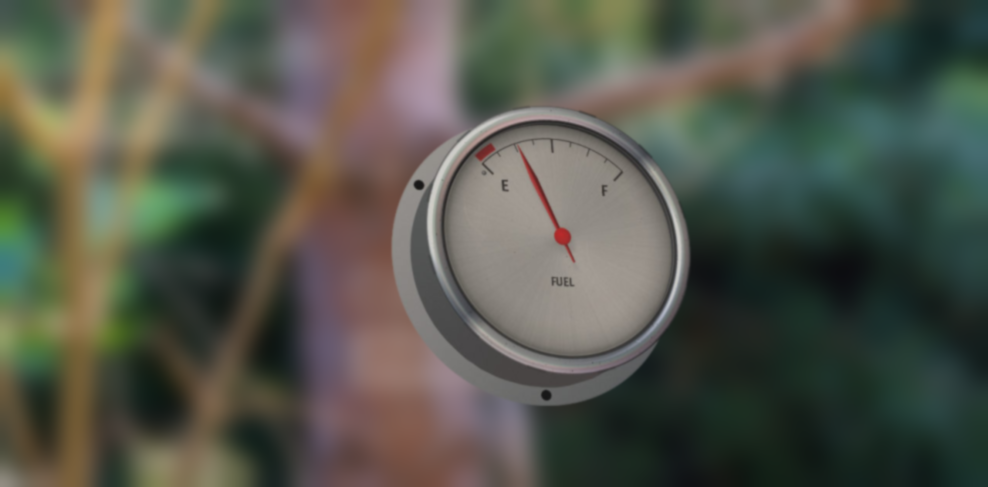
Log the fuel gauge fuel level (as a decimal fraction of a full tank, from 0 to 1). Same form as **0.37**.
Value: **0.25**
